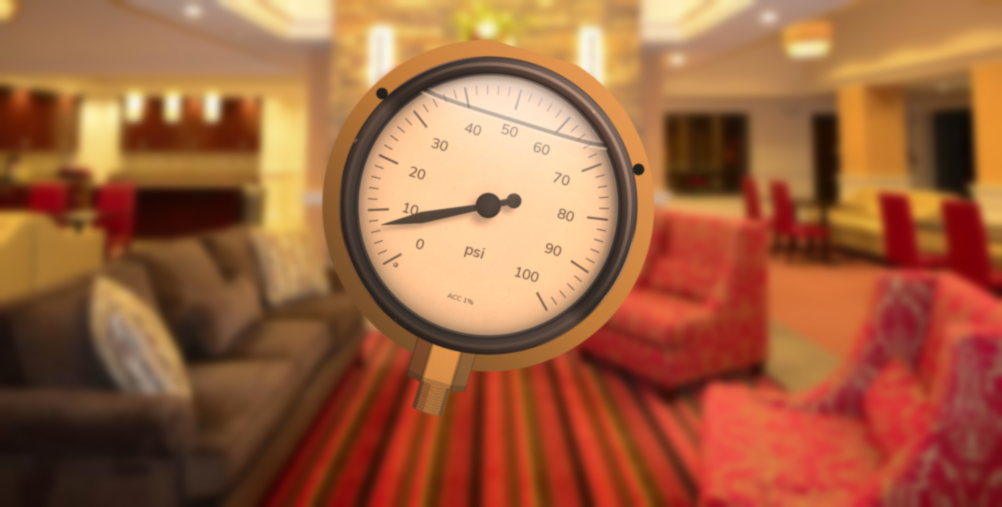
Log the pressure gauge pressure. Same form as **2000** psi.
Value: **7** psi
